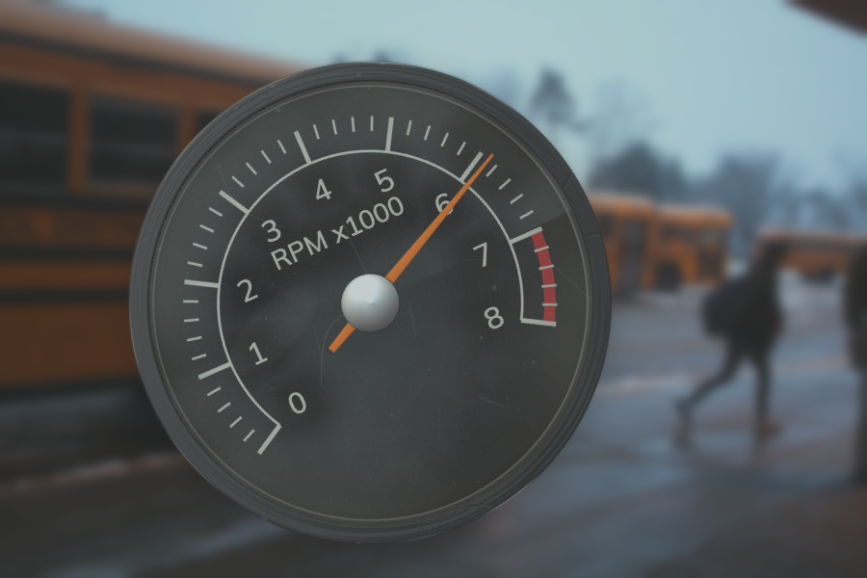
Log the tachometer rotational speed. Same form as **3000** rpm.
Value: **6100** rpm
